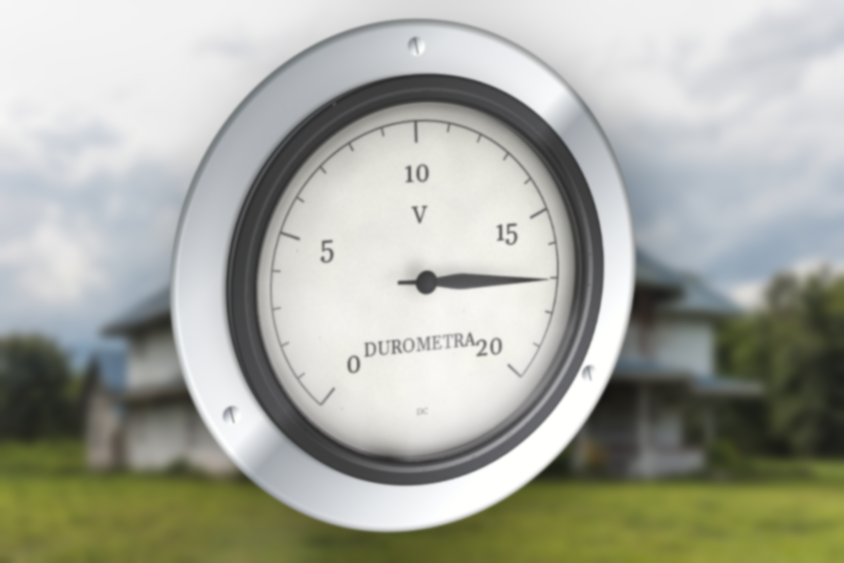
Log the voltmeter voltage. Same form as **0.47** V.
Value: **17** V
